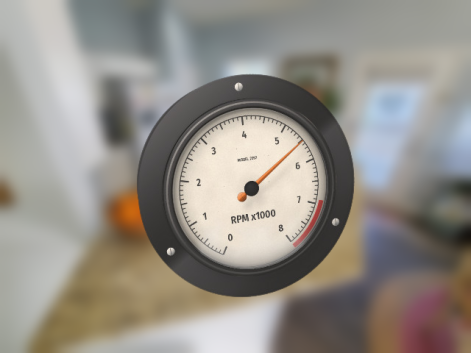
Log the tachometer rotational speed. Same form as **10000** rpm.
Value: **5500** rpm
